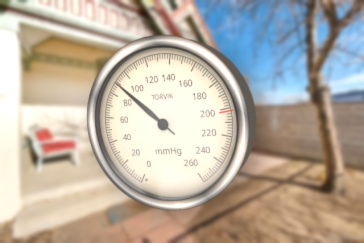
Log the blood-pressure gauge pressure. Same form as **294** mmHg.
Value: **90** mmHg
